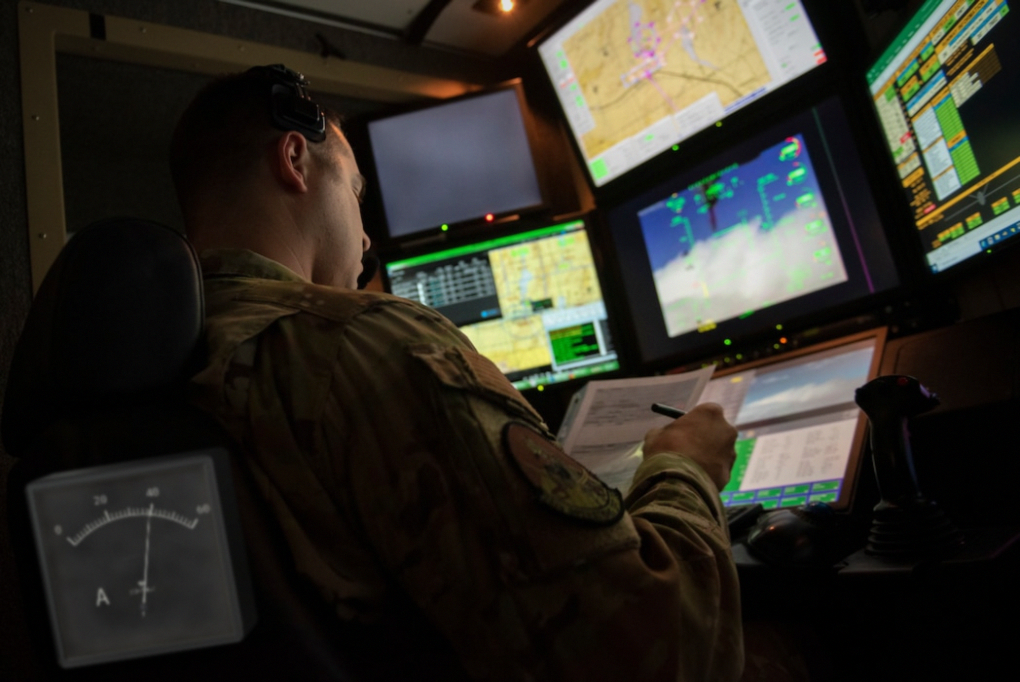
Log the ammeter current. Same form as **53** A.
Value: **40** A
